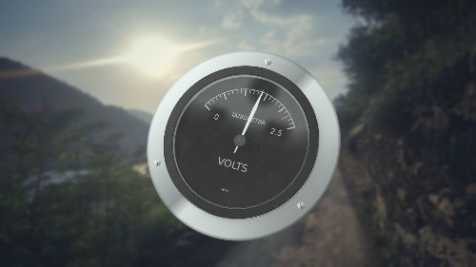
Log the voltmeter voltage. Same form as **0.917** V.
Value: **1.4** V
